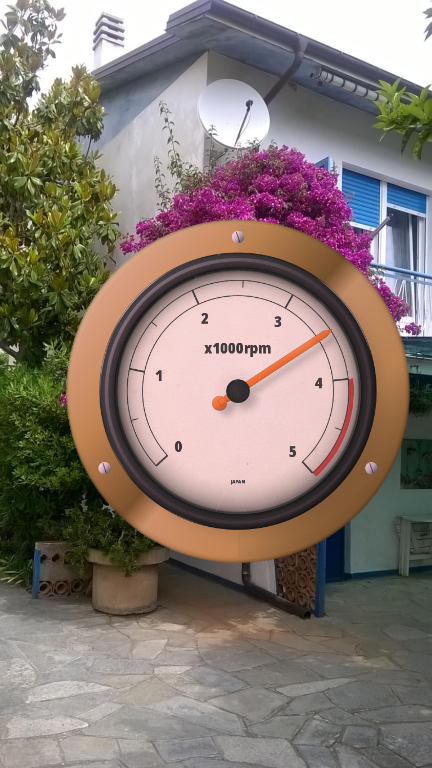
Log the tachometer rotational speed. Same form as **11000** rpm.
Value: **3500** rpm
